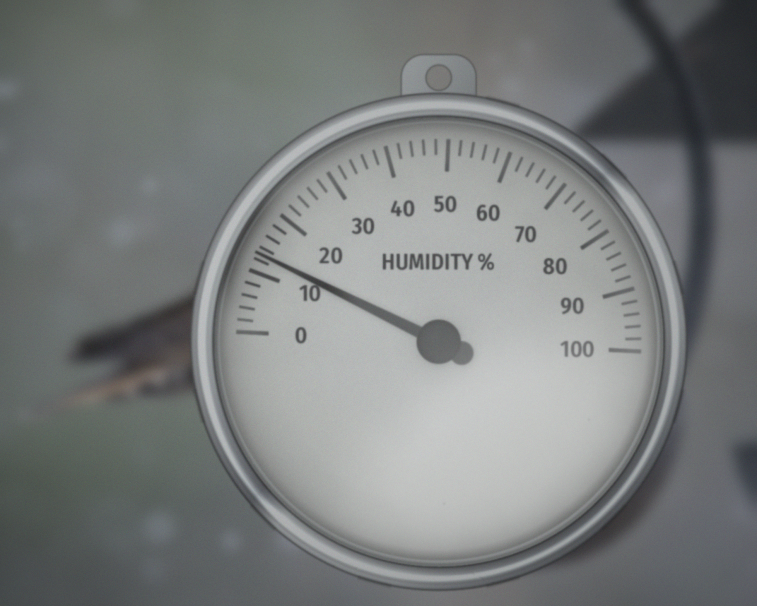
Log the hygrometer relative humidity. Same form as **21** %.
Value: **13** %
